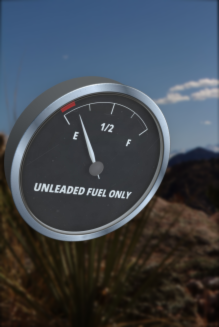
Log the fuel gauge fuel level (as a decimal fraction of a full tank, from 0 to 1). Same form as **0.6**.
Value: **0.125**
